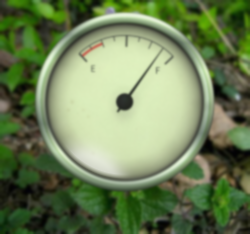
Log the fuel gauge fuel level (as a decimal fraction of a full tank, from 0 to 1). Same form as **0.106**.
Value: **0.875**
